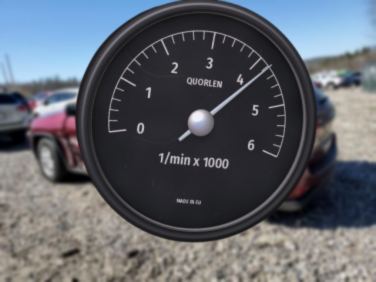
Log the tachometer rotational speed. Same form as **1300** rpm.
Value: **4200** rpm
